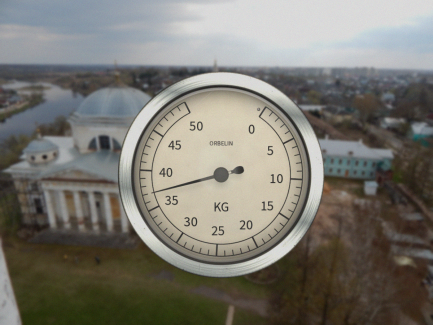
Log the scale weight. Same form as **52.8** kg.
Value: **37** kg
